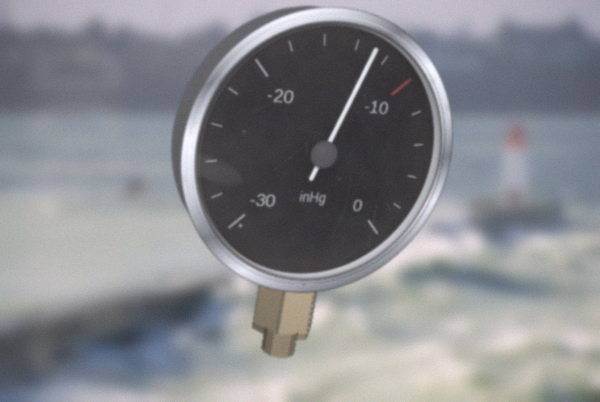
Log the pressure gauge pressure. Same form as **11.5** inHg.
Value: **-13** inHg
